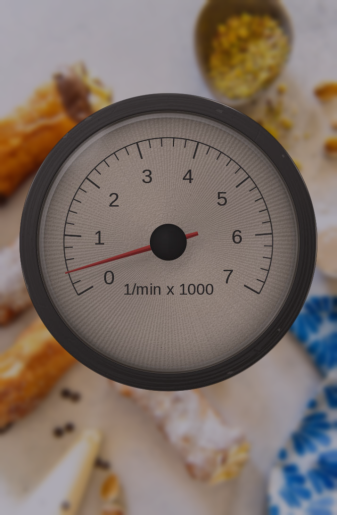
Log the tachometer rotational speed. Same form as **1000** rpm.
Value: **400** rpm
